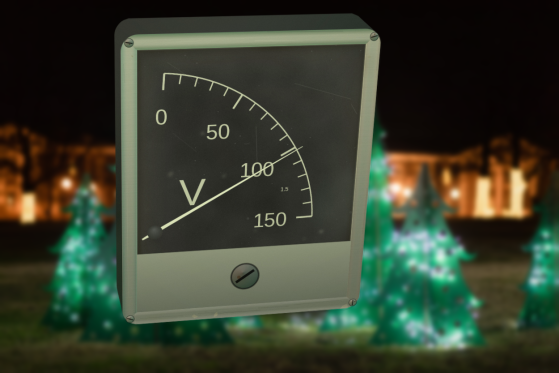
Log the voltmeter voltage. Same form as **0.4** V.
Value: **100** V
